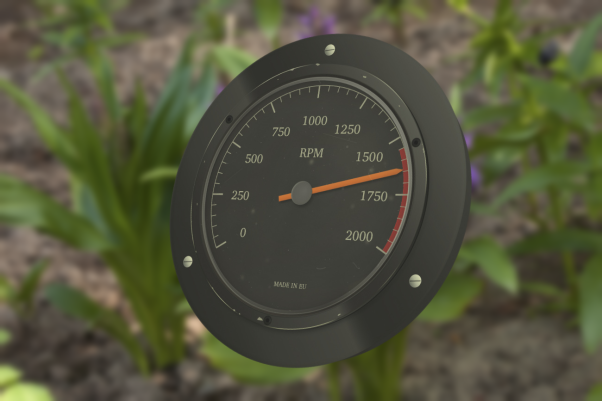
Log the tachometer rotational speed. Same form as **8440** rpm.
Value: **1650** rpm
